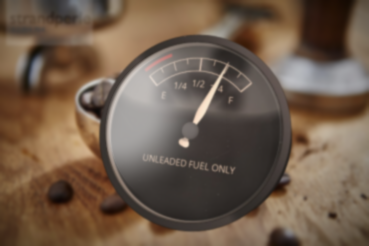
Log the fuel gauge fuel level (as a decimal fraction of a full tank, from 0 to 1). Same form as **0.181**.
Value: **0.75**
